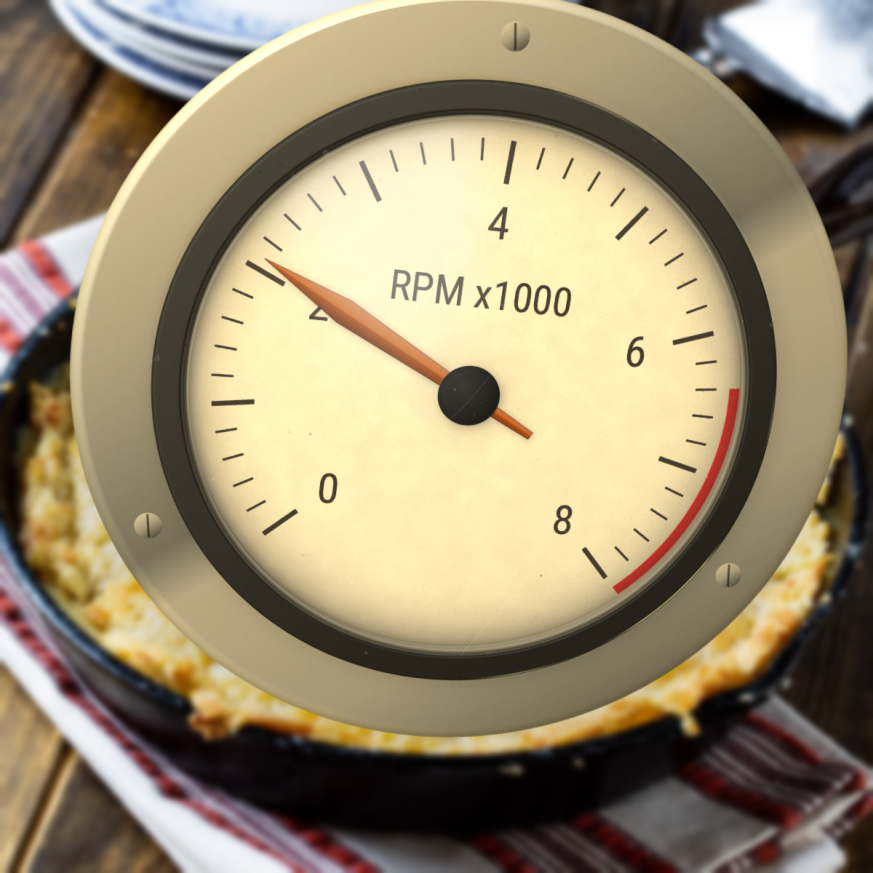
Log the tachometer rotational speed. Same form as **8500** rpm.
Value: **2100** rpm
